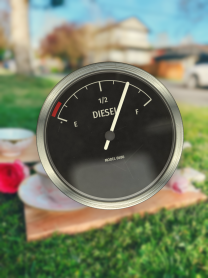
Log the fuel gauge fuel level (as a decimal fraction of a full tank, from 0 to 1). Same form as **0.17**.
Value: **0.75**
